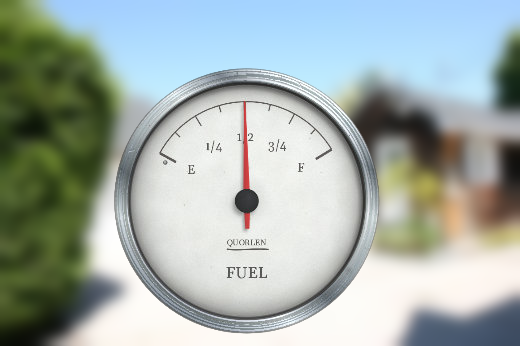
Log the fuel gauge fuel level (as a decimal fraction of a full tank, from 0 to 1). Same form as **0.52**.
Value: **0.5**
